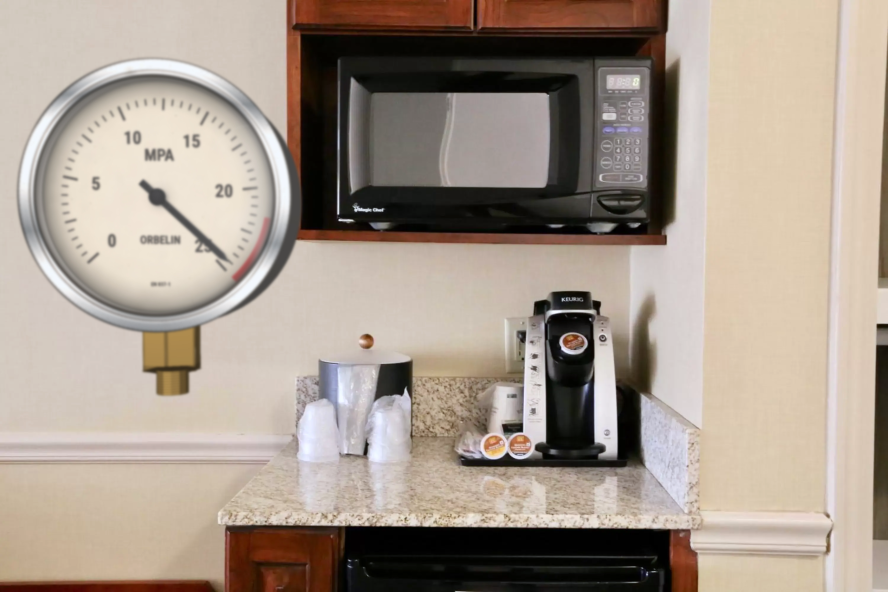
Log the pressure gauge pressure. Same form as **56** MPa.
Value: **24.5** MPa
